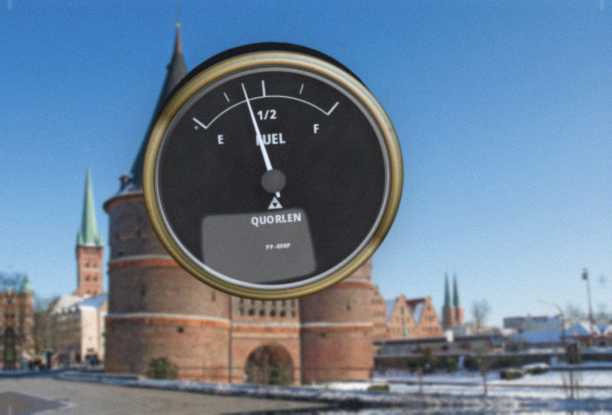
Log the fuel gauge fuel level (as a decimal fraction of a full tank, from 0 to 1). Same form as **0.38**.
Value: **0.375**
